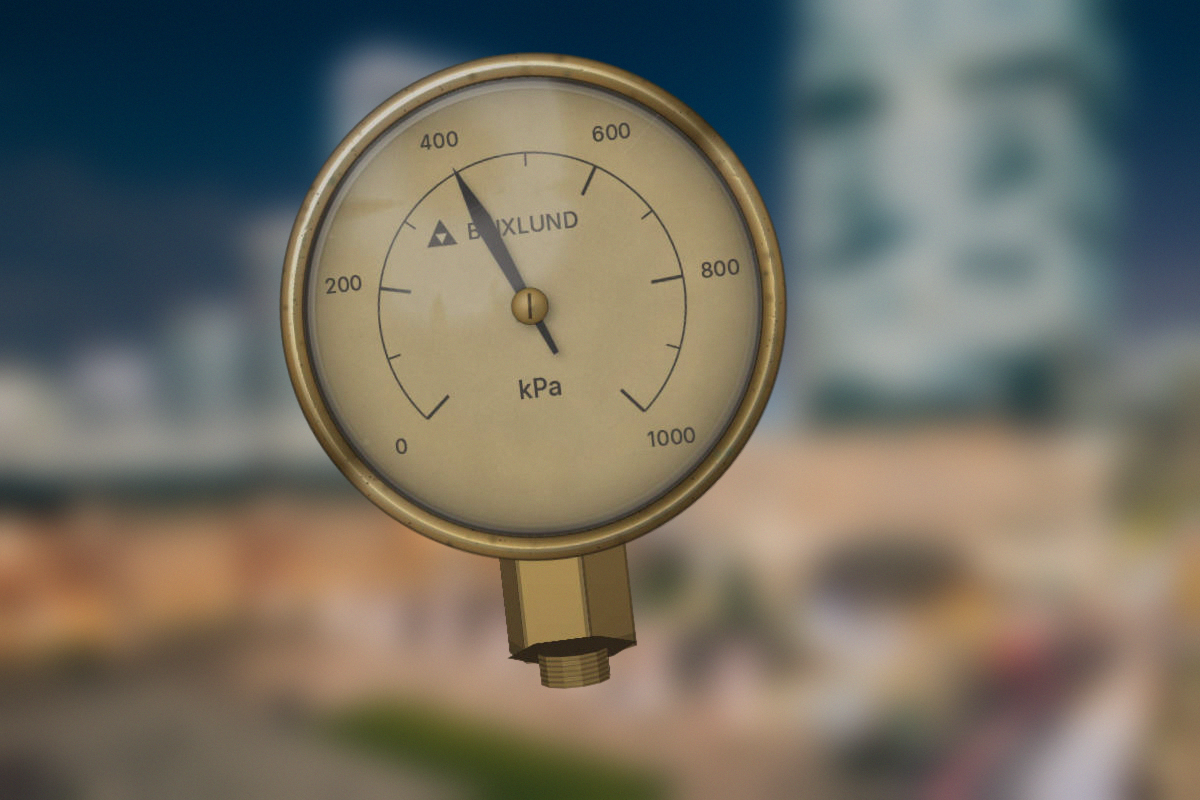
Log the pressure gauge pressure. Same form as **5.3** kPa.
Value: **400** kPa
